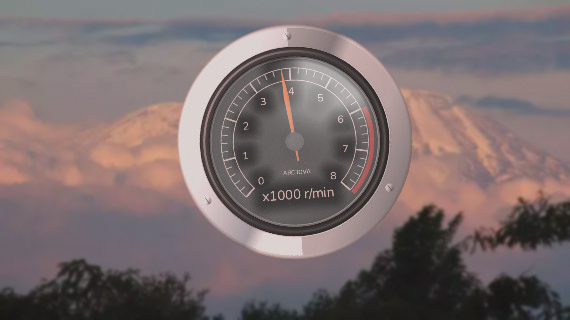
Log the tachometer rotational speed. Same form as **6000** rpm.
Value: **3800** rpm
